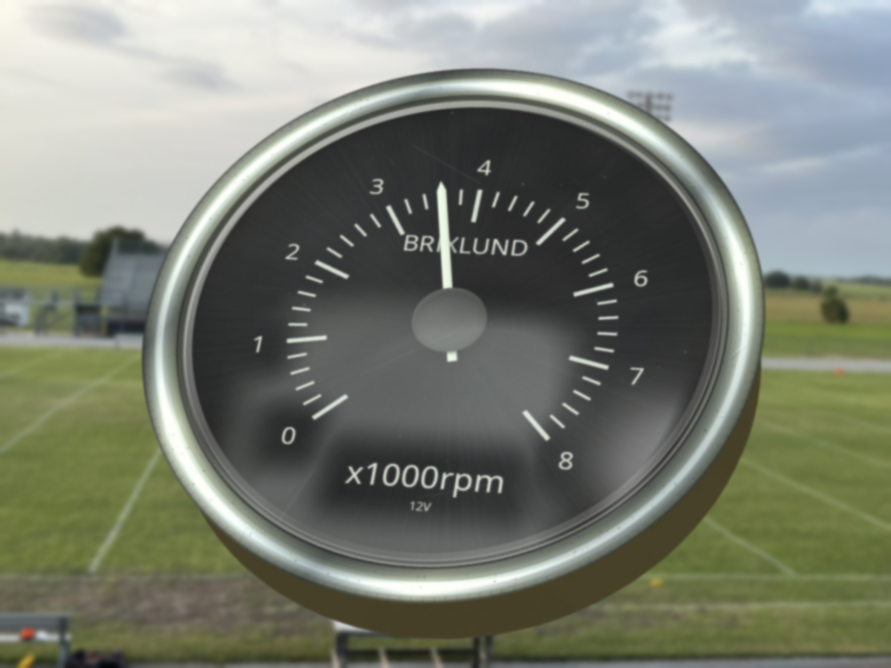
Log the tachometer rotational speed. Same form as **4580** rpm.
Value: **3600** rpm
